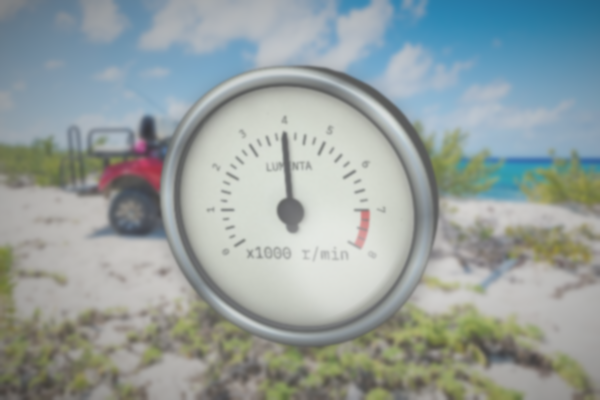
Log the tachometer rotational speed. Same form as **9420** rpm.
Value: **4000** rpm
